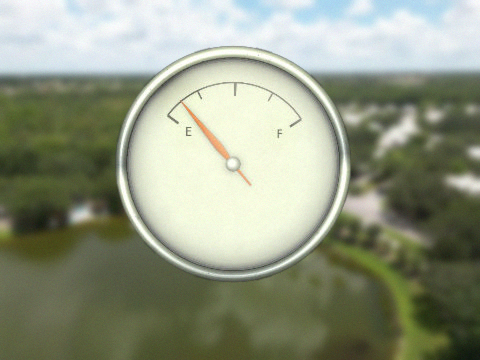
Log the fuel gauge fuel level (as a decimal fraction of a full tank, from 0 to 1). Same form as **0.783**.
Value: **0.125**
